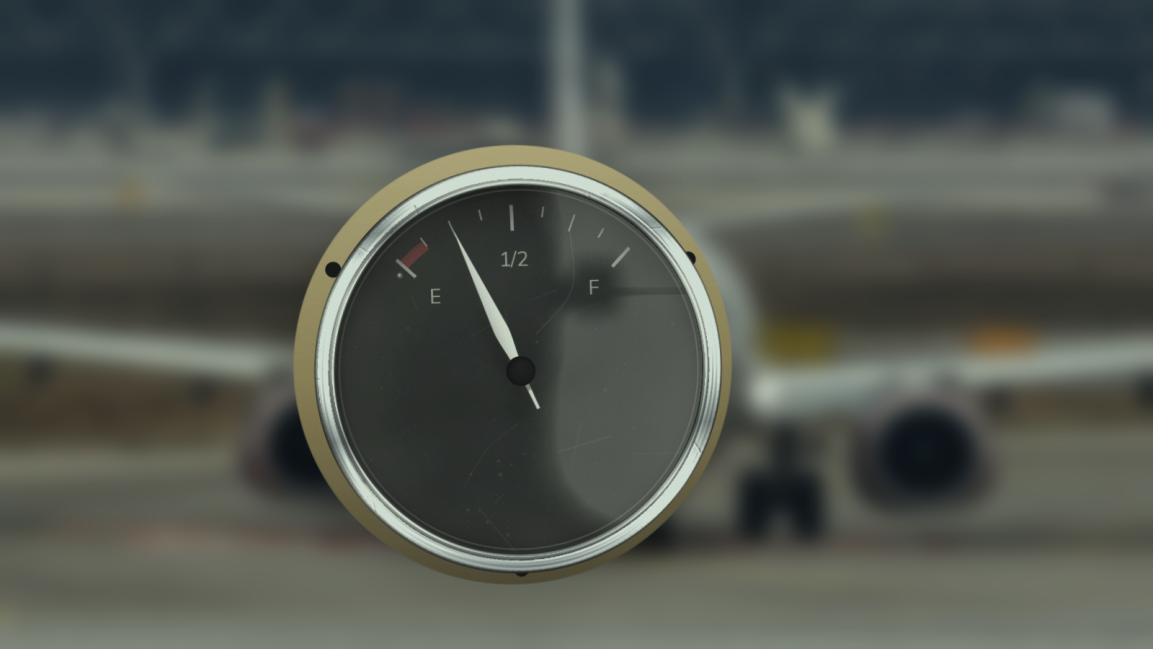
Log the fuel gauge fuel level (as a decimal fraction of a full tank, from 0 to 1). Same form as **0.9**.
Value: **0.25**
